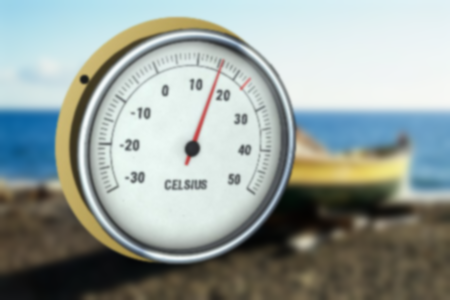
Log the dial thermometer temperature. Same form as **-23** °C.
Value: **15** °C
